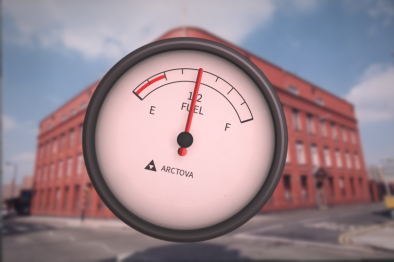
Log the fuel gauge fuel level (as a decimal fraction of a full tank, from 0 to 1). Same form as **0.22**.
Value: **0.5**
